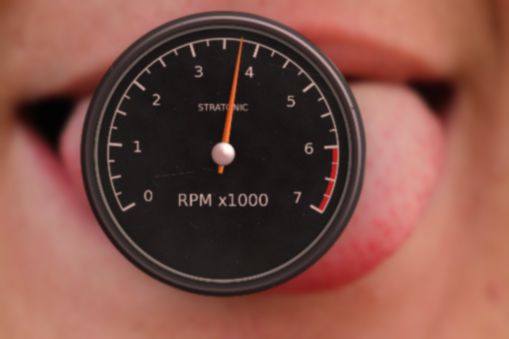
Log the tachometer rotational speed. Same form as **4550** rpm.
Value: **3750** rpm
